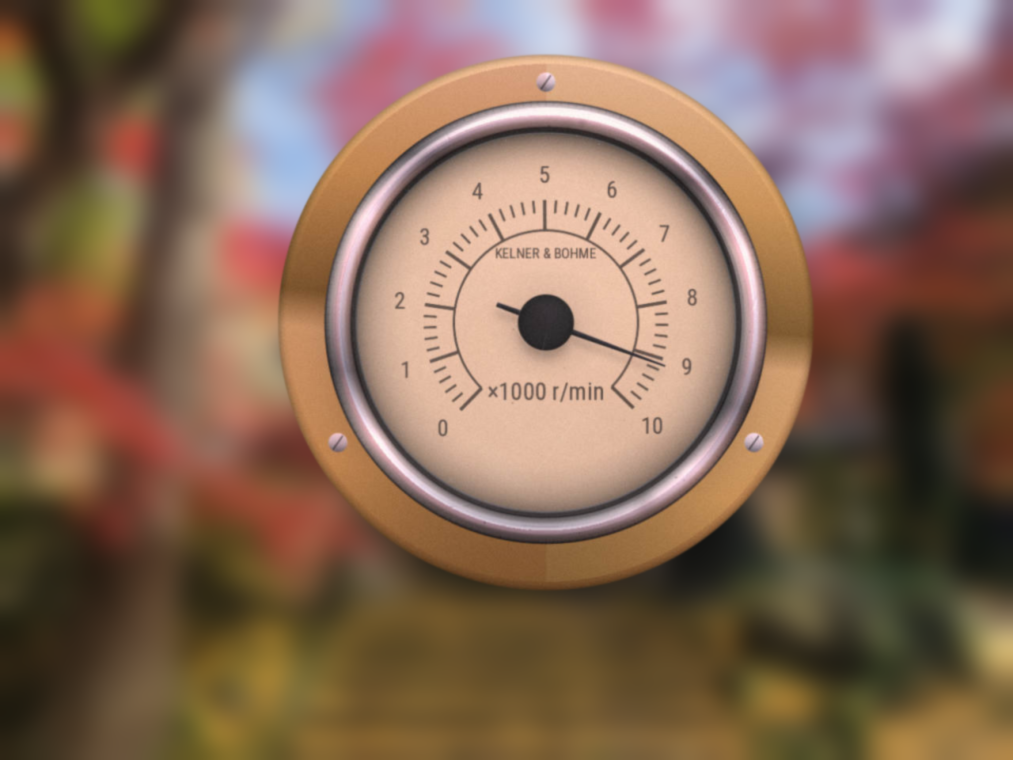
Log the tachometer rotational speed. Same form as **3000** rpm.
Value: **9100** rpm
